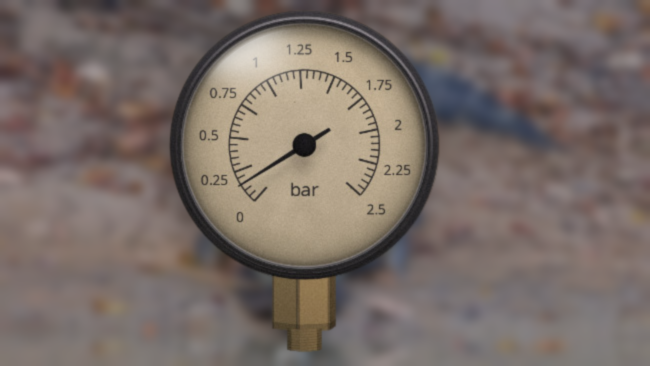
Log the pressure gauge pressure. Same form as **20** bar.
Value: **0.15** bar
